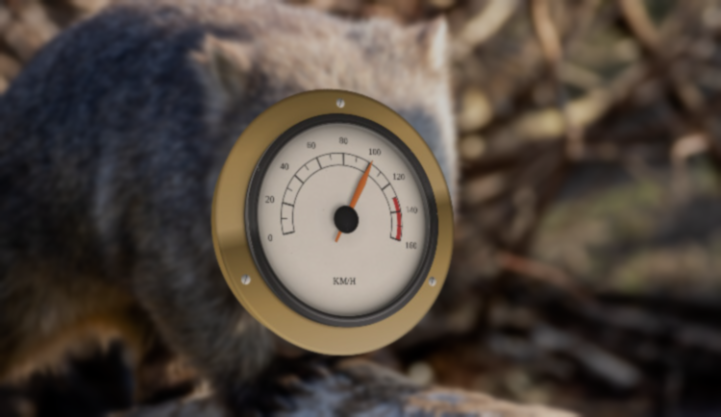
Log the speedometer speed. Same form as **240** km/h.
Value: **100** km/h
